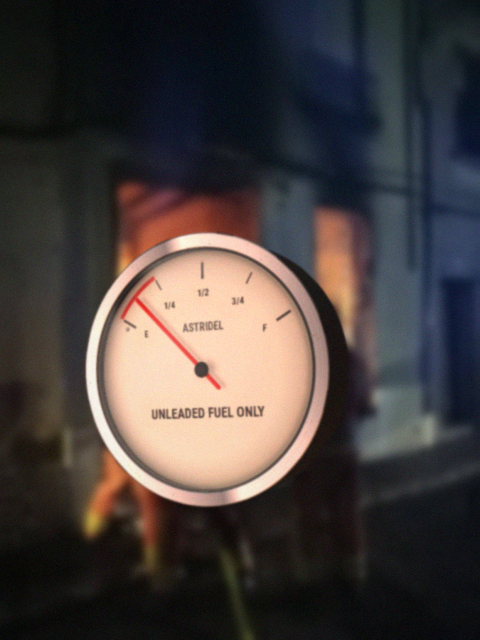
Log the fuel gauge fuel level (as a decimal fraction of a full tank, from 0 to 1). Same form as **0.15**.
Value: **0.125**
